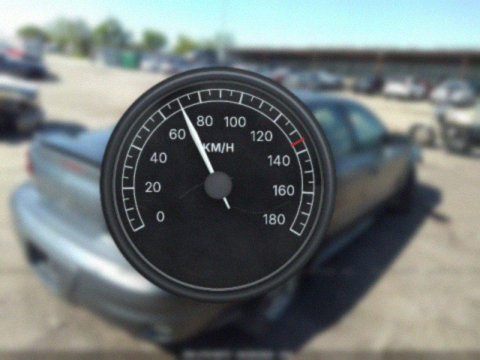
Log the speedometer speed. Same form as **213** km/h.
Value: **70** km/h
